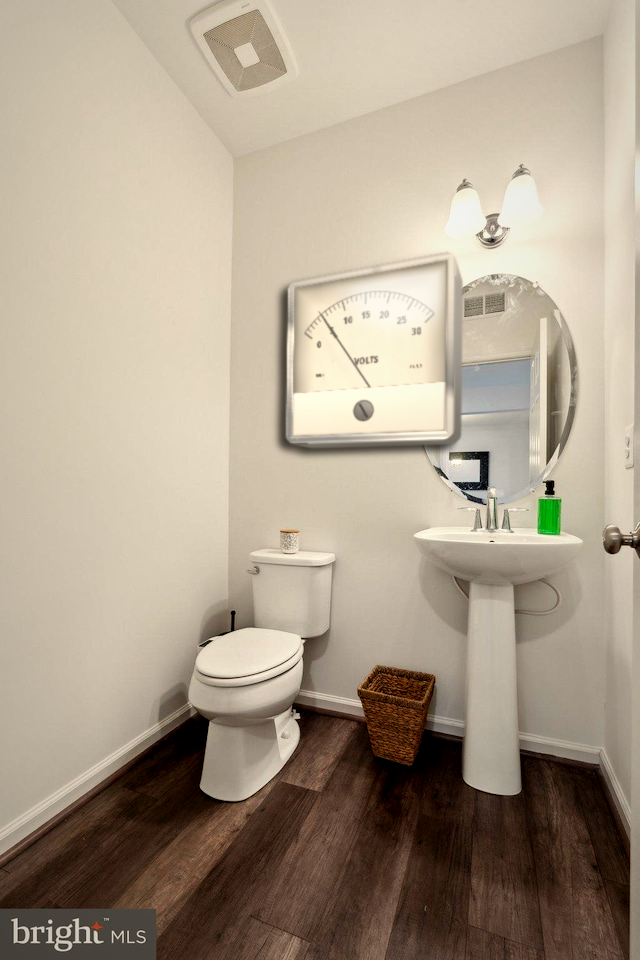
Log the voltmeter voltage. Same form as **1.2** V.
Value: **5** V
